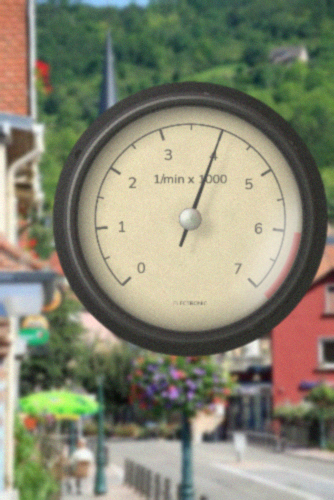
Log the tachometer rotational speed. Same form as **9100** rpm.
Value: **4000** rpm
